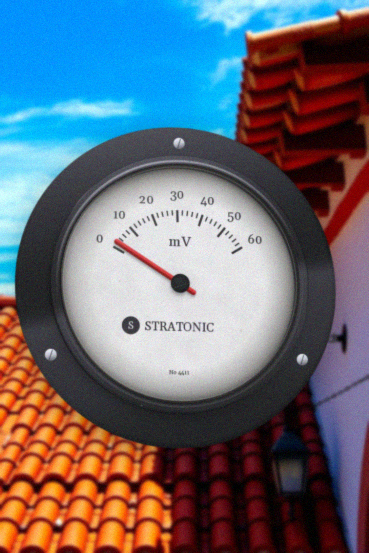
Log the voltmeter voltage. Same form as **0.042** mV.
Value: **2** mV
